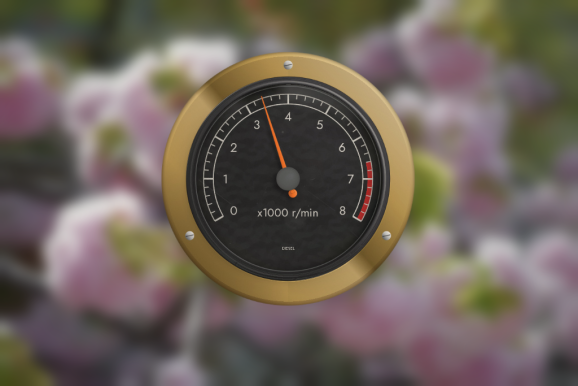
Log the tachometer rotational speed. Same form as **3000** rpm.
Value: **3400** rpm
